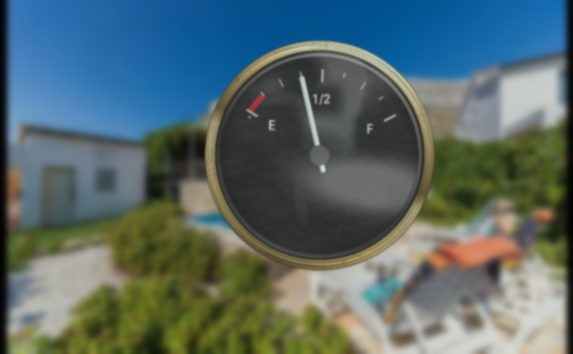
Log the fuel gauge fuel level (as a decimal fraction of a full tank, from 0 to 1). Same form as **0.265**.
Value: **0.375**
